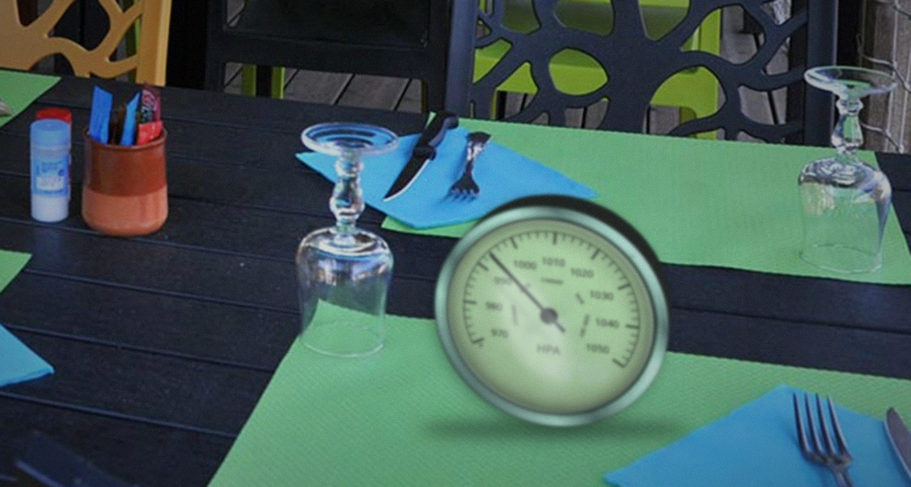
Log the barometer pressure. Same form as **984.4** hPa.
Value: **994** hPa
